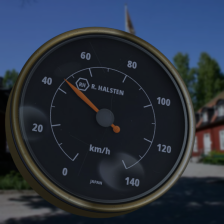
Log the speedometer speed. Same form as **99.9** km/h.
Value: **45** km/h
